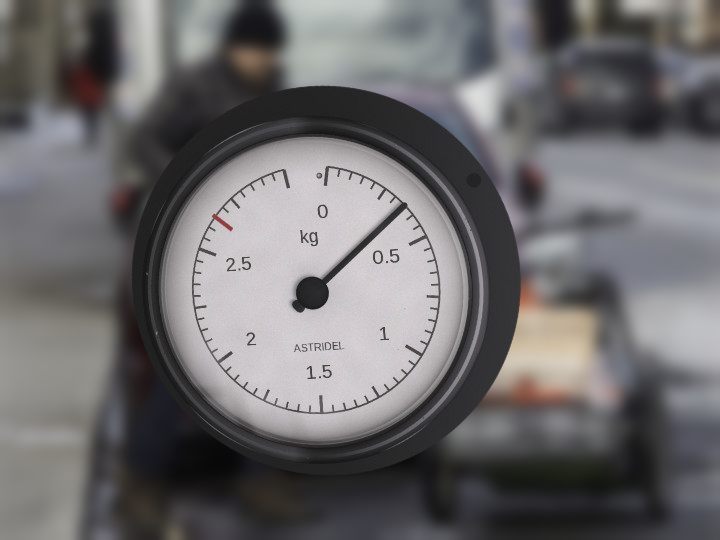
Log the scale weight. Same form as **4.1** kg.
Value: **0.35** kg
